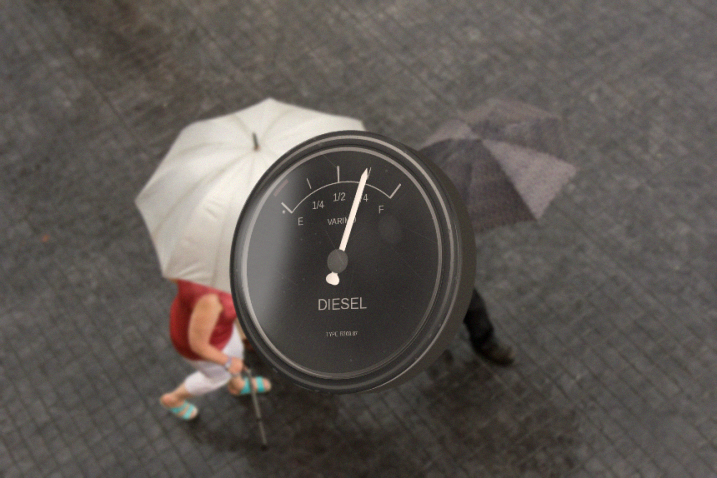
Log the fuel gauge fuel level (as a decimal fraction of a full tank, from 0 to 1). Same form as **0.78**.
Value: **0.75**
